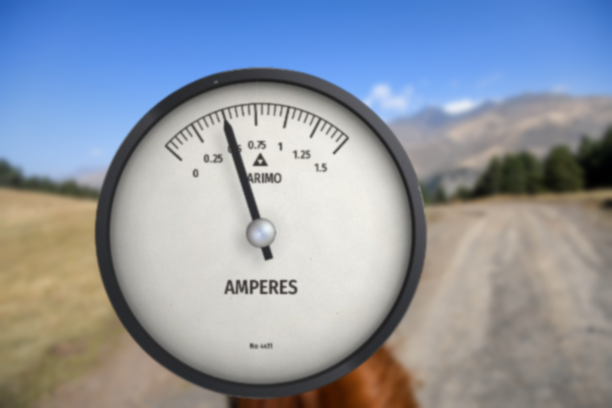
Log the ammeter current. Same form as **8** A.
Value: **0.5** A
